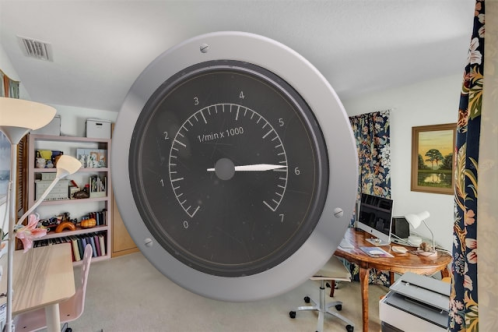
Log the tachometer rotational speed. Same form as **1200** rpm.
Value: **5900** rpm
